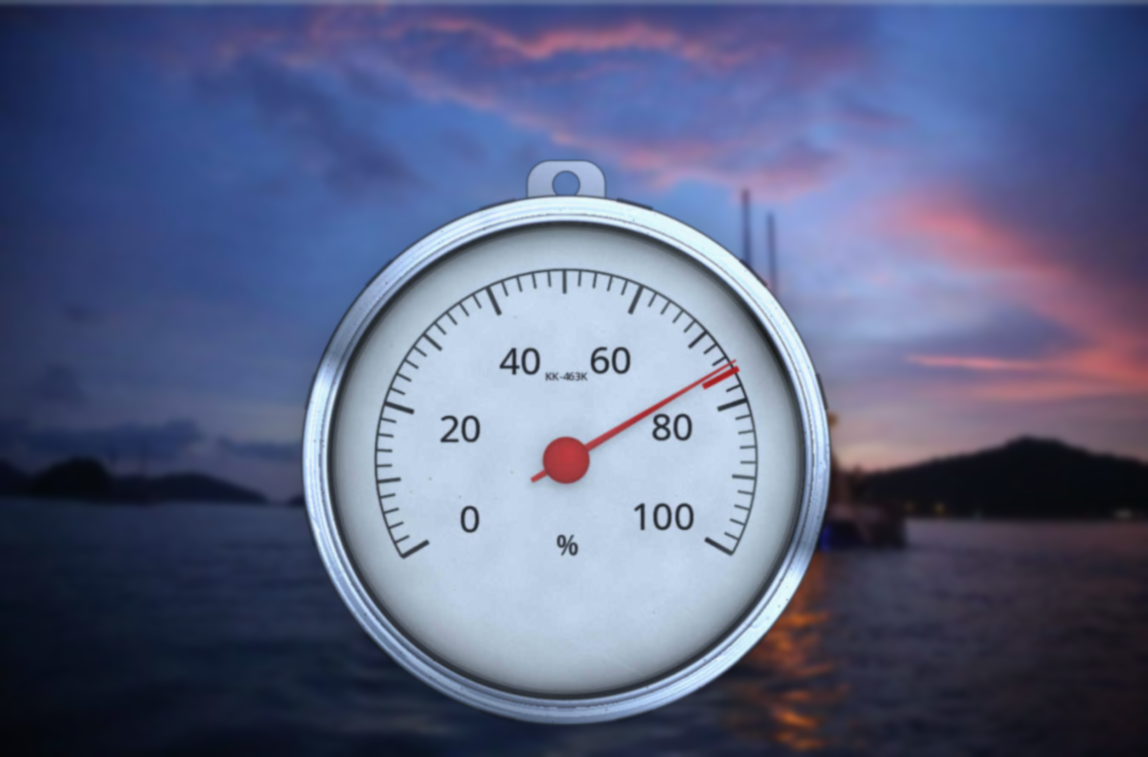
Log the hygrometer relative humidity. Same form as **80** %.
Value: **75** %
